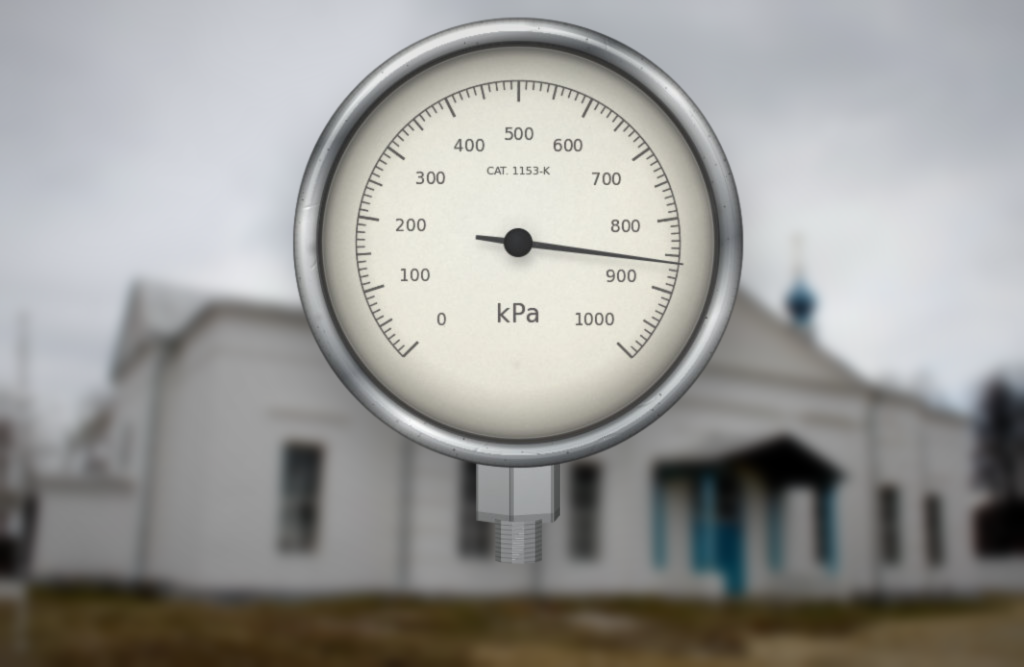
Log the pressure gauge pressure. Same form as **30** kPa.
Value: **860** kPa
